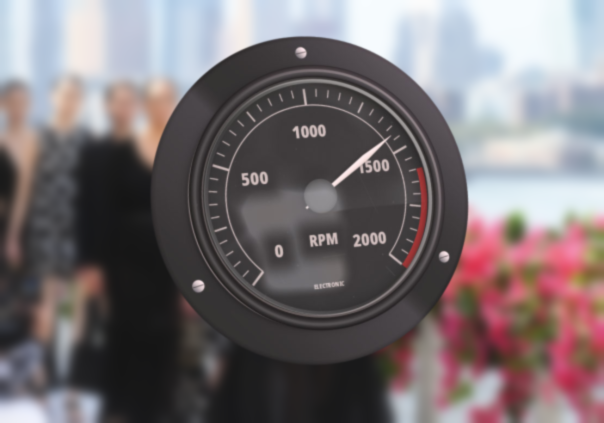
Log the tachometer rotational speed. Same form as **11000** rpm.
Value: **1425** rpm
